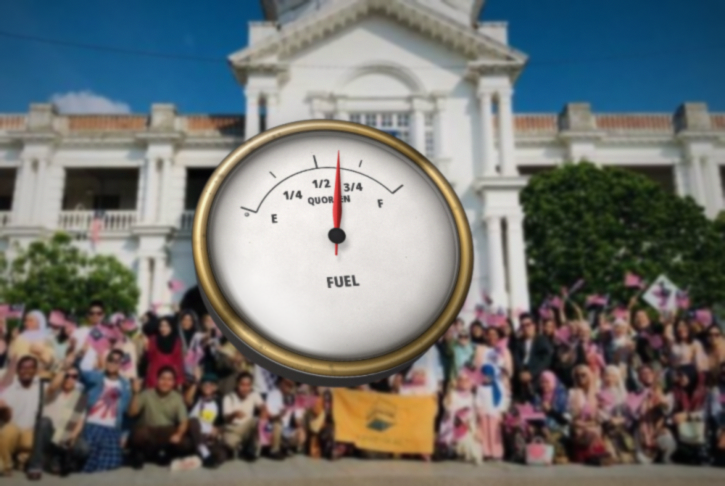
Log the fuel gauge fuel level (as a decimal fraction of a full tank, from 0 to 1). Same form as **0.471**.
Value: **0.625**
